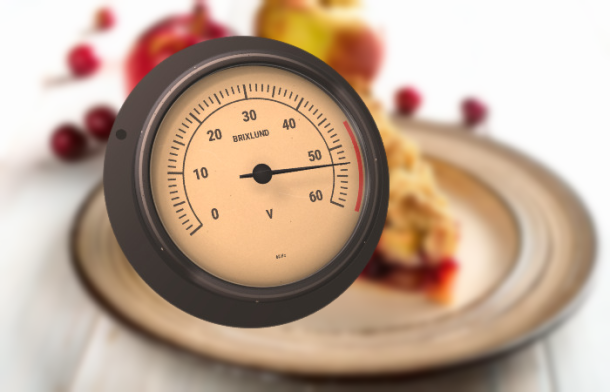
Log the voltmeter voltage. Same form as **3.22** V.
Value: **53** V
